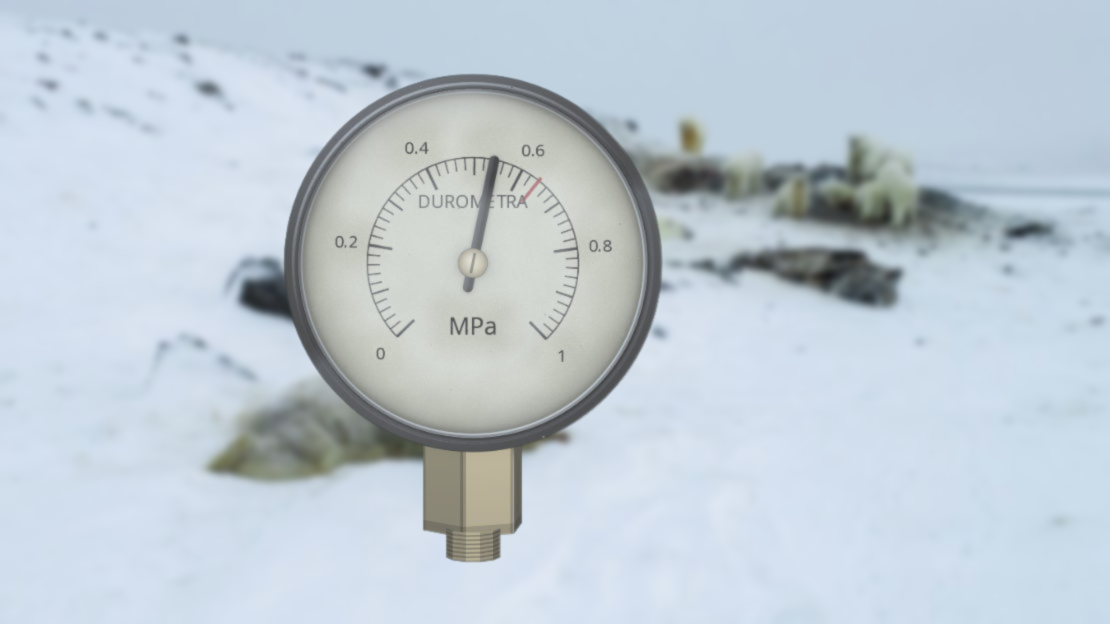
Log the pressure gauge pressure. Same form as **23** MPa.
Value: **0.54** MPa
